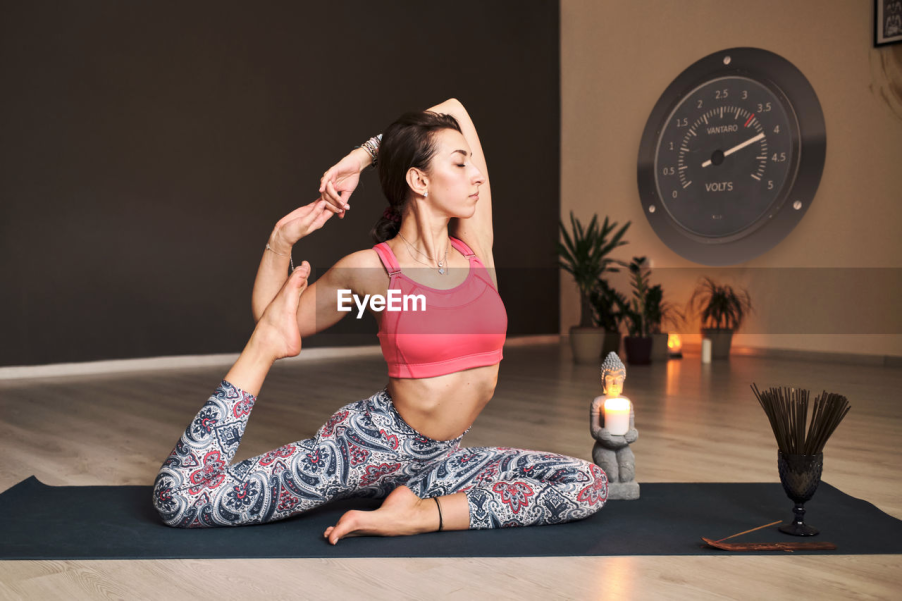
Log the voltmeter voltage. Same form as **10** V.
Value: **4** V
